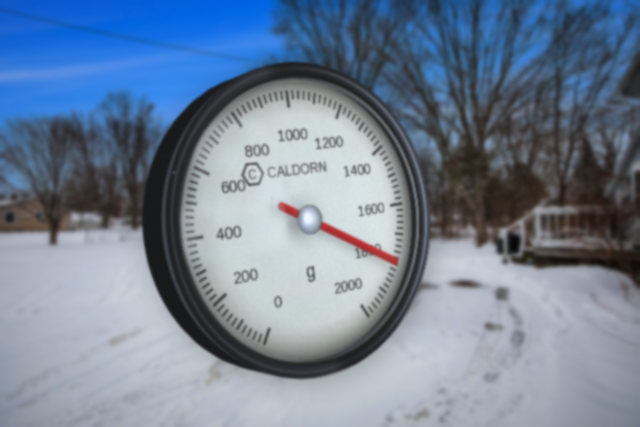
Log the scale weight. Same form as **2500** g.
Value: **1800** g
